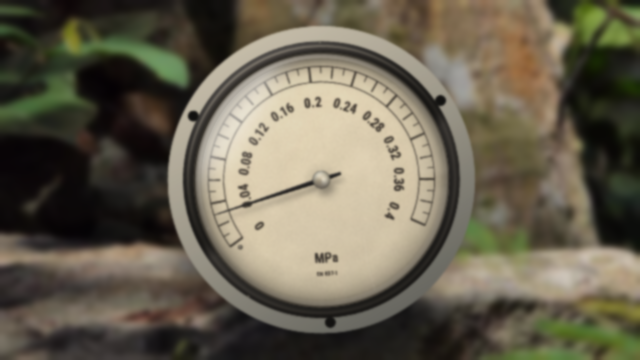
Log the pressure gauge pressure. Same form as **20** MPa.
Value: **0.03** MPa
